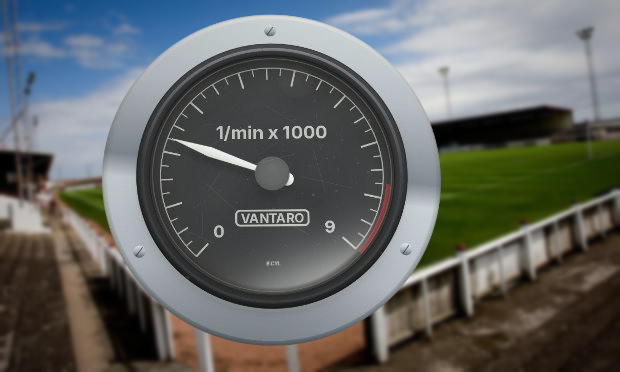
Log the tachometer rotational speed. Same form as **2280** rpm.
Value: **2250** rpm
